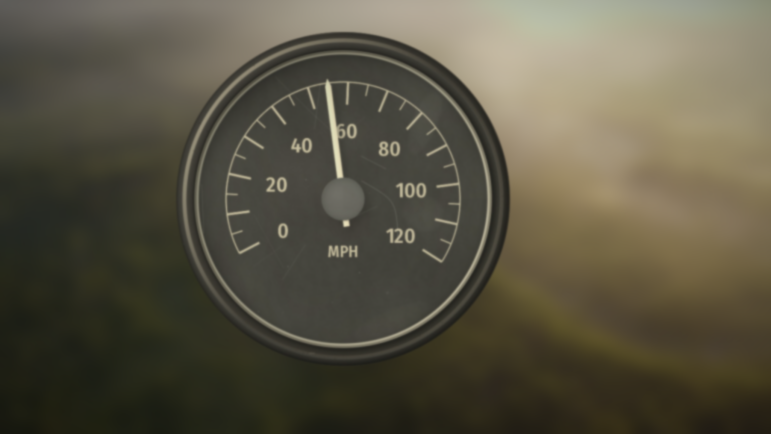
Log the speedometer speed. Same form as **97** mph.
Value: **55** mph
